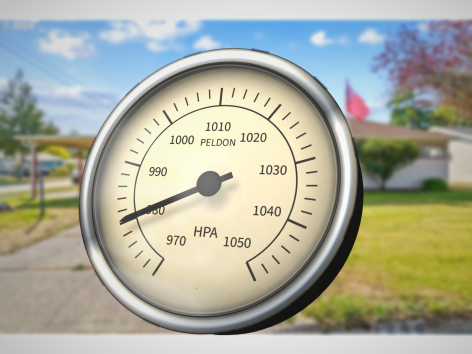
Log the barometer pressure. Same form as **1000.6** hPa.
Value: **980** hPa
